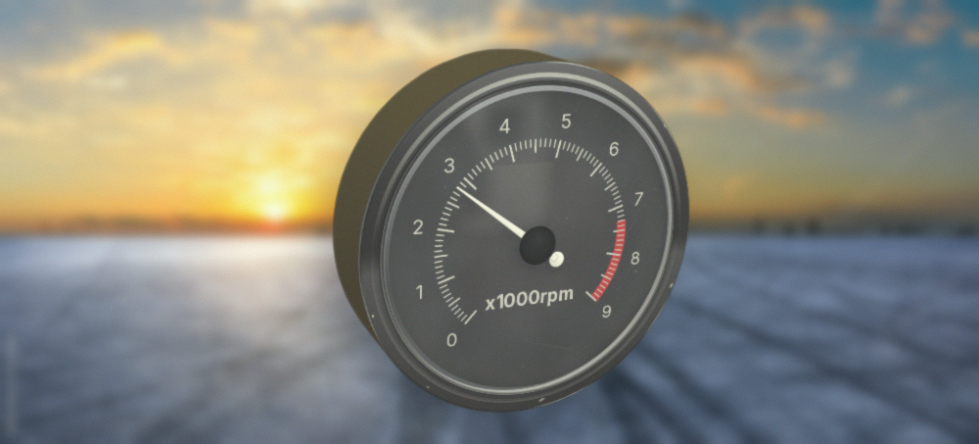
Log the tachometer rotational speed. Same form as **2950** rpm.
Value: **2800** rpm
